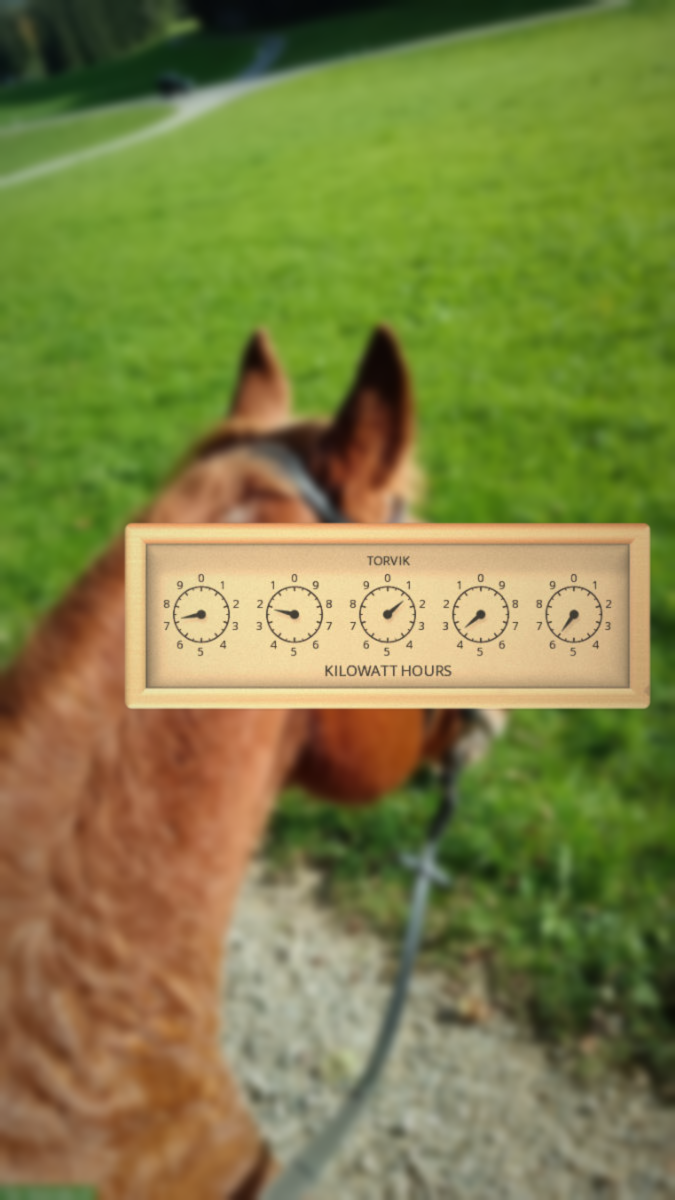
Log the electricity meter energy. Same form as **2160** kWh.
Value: **72136** kWh
